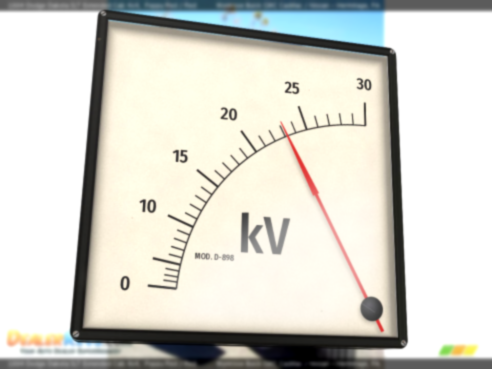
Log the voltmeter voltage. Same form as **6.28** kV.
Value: **23** kV
